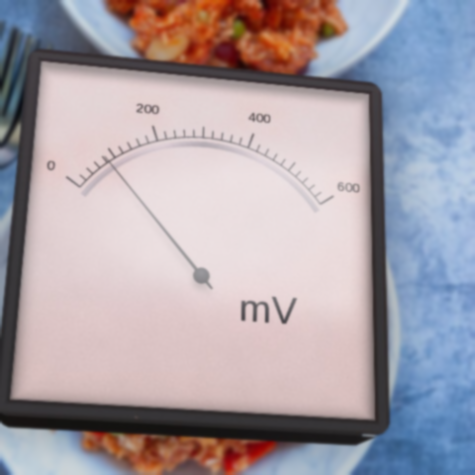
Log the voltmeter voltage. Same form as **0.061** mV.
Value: **80** mV
